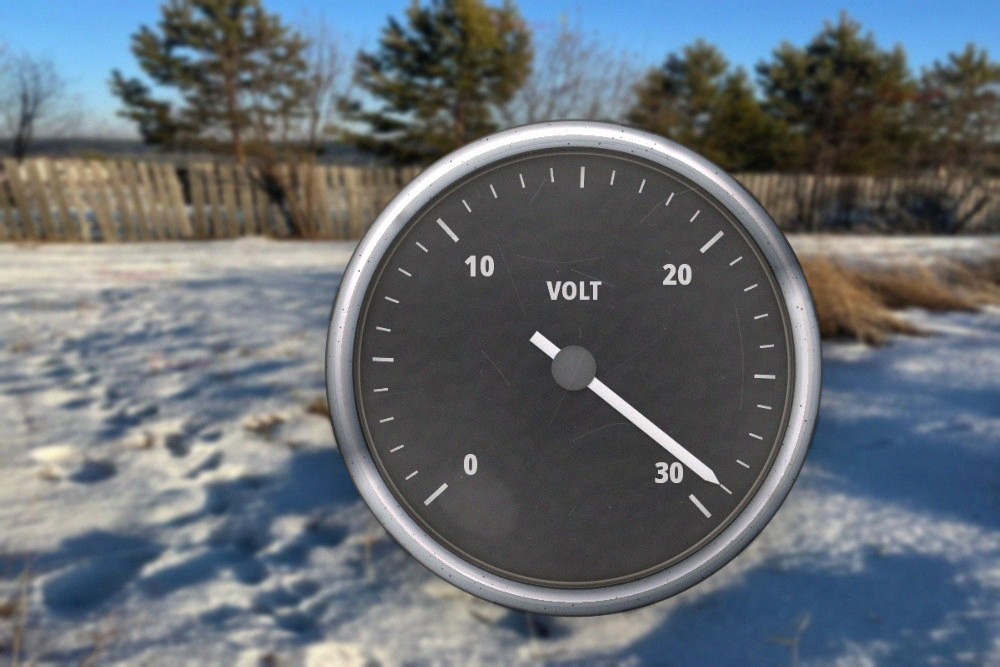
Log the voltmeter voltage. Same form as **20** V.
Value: **29** V
